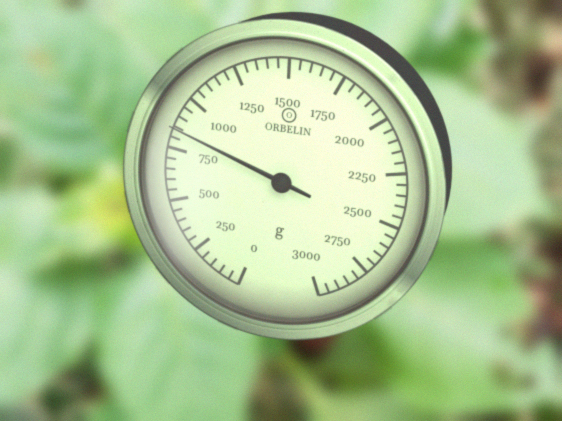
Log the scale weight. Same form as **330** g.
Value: **850** g
